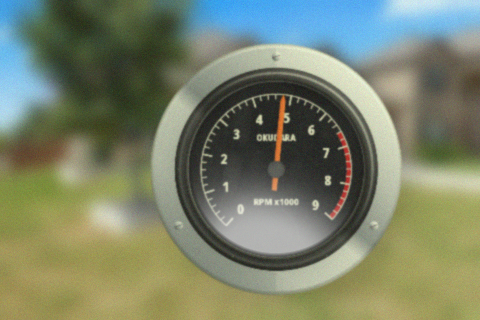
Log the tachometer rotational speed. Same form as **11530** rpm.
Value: **4800** rpm
